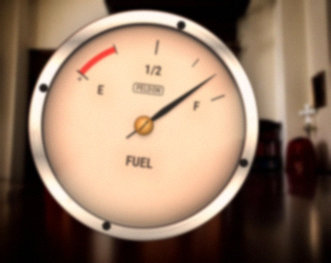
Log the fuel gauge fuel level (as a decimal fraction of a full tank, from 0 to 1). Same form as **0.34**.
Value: **0.875**
